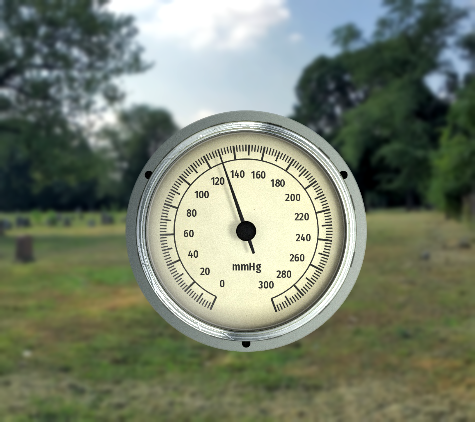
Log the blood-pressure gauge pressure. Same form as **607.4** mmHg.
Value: **130** mmHg
